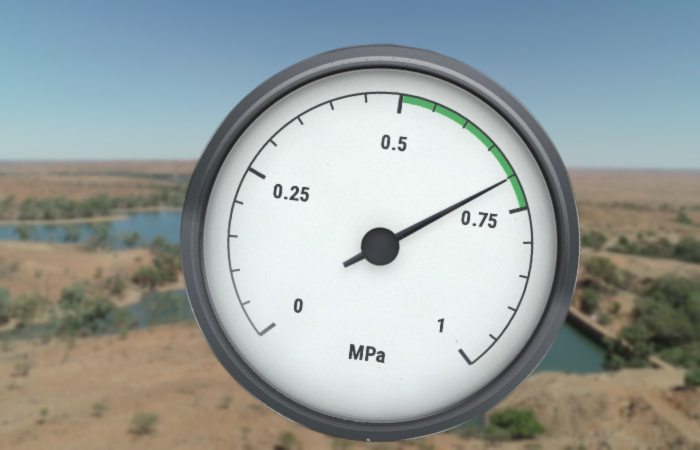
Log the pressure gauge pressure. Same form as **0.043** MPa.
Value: **0.7** MPa
